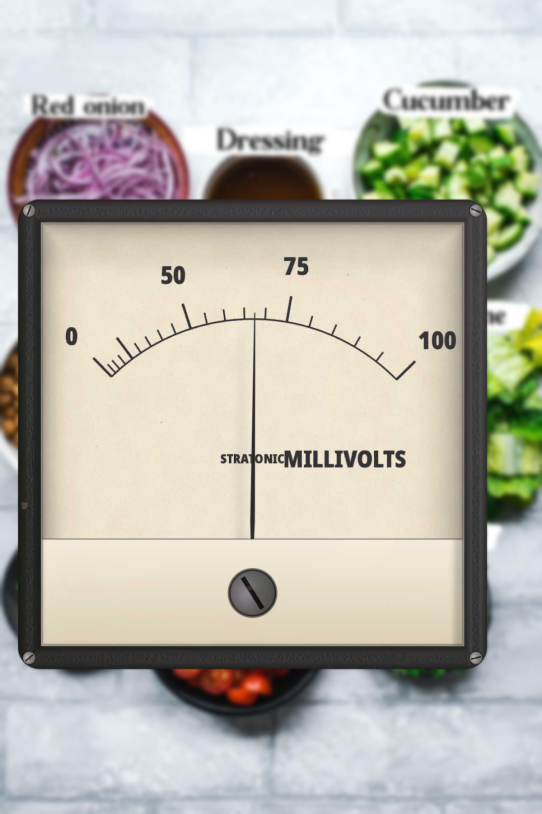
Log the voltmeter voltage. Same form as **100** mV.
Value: **67.5** mV
